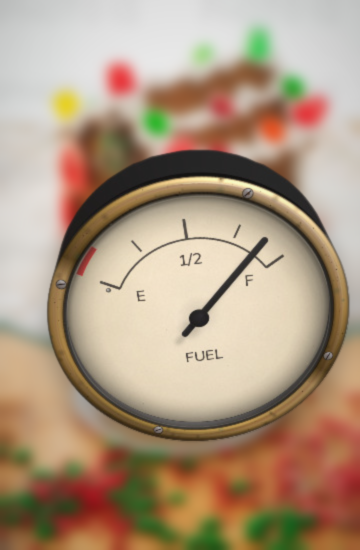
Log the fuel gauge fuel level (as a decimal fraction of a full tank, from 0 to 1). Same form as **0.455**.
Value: **0.875**
